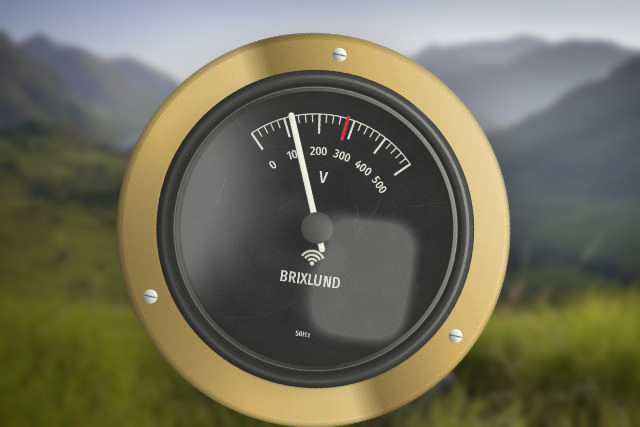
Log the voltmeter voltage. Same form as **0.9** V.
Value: **120** V
